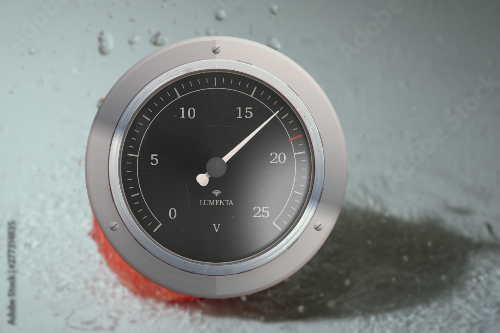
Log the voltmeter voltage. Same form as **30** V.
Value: **17** V
